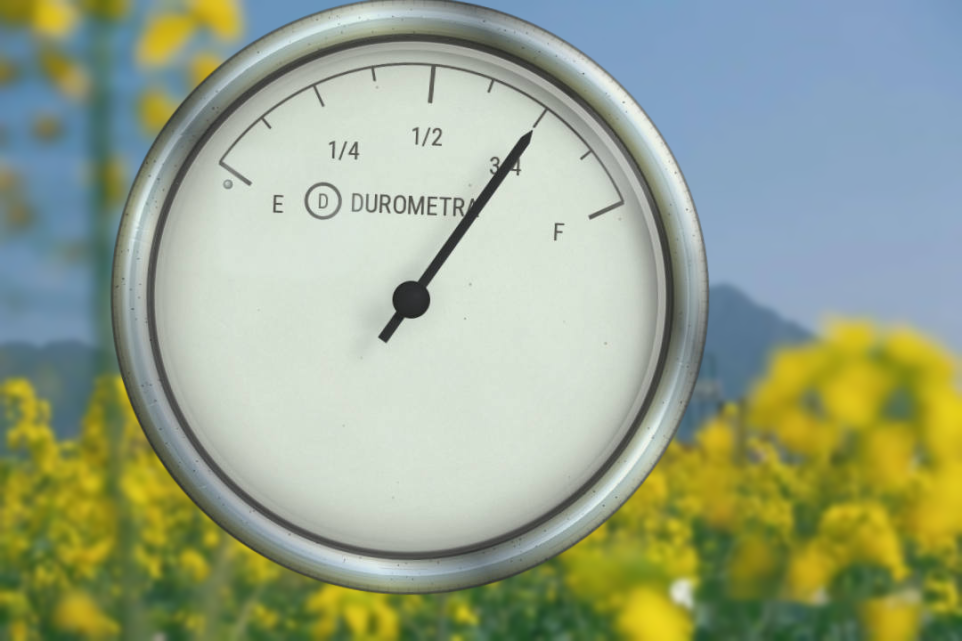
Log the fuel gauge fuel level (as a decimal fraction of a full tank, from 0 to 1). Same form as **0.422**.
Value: **0.75**
